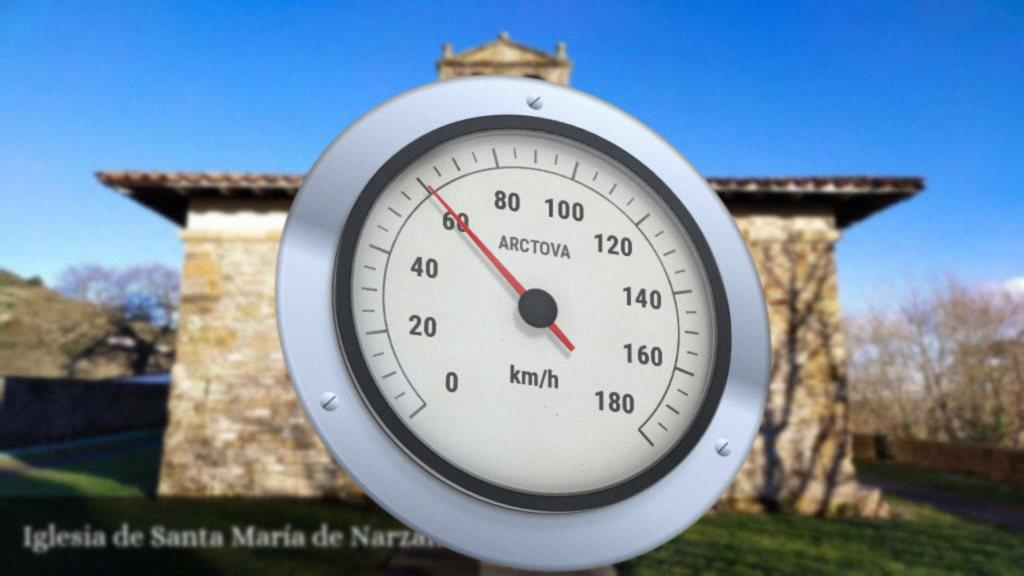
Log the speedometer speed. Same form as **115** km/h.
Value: **60** km/h
